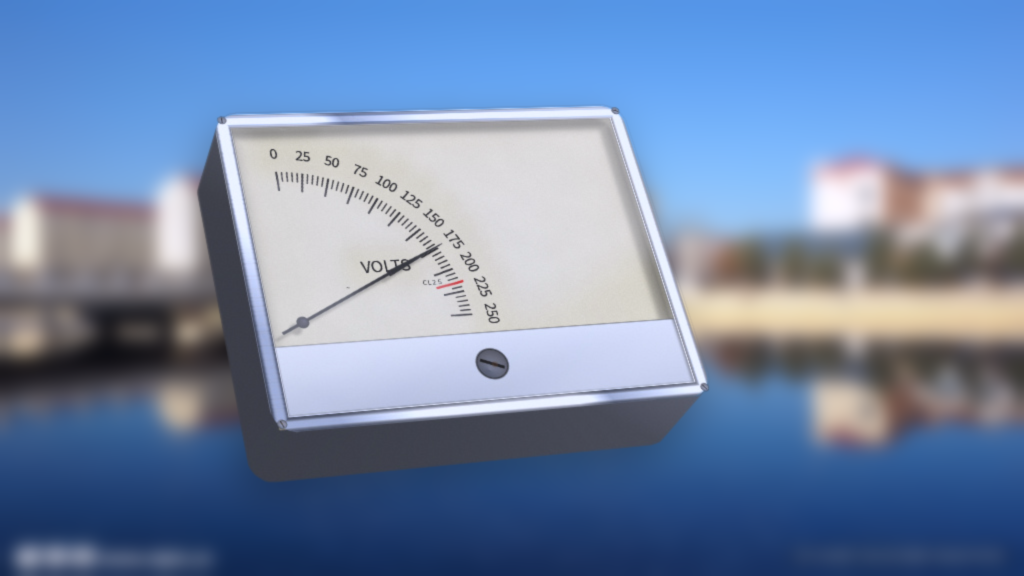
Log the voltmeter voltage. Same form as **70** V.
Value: **175** V
